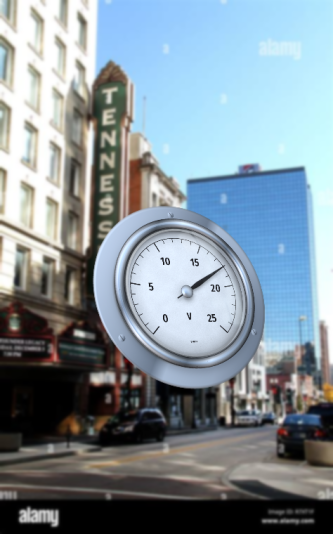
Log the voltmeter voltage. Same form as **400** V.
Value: **18** V
